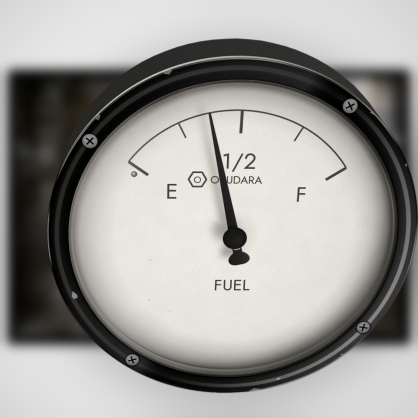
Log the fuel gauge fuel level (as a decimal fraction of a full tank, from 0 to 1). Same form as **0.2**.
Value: **0.375**
